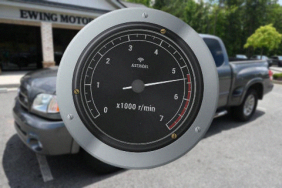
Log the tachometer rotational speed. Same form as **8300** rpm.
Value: **5375** rpm
